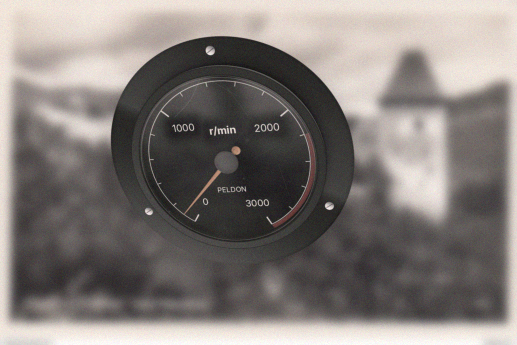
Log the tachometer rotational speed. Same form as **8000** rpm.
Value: **100** rpm
